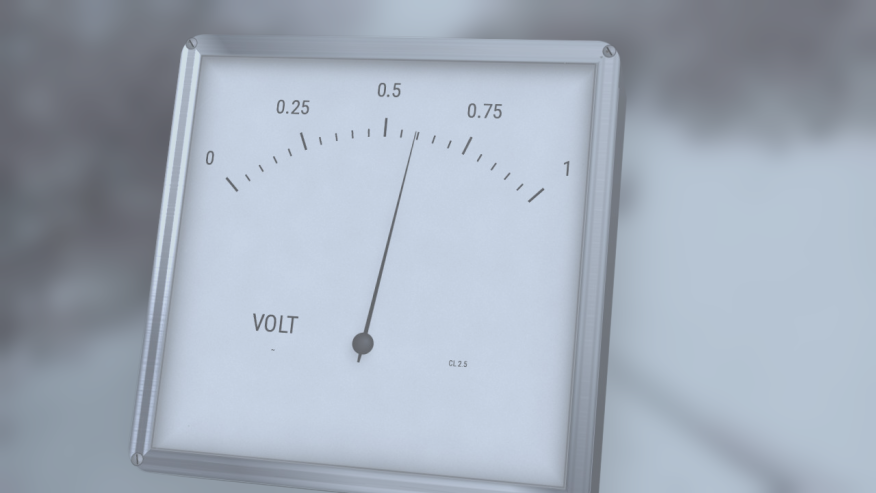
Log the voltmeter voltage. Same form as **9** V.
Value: **0.6** V
